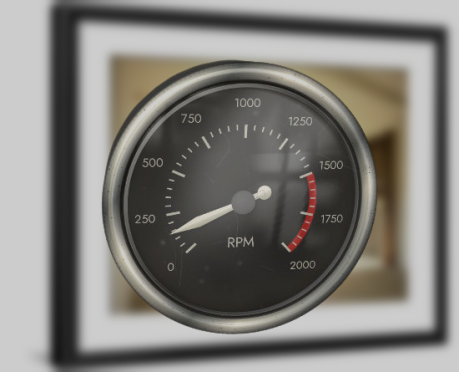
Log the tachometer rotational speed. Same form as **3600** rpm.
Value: **150** rpm
